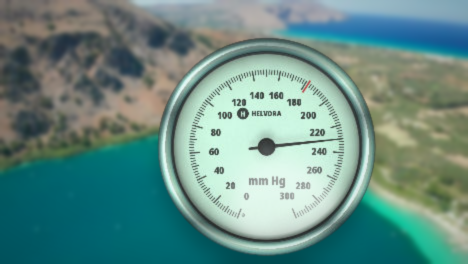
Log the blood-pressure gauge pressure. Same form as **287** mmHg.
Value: **230** mmHg
